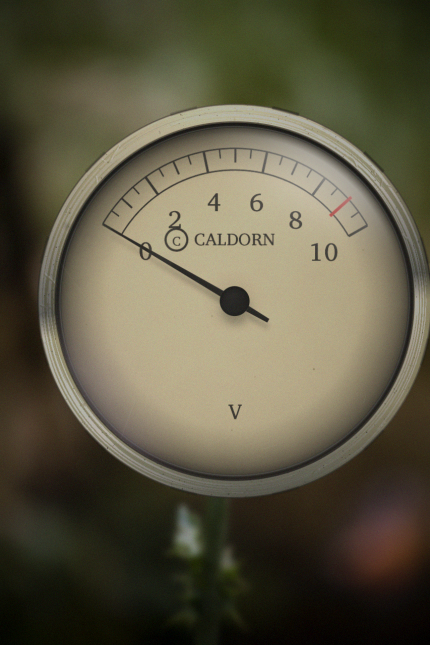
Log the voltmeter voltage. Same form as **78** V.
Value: **0** V
